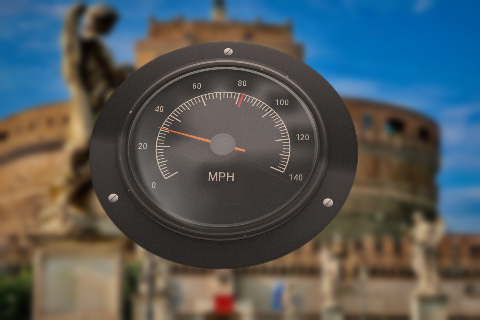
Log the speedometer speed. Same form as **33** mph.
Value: **30** mph
